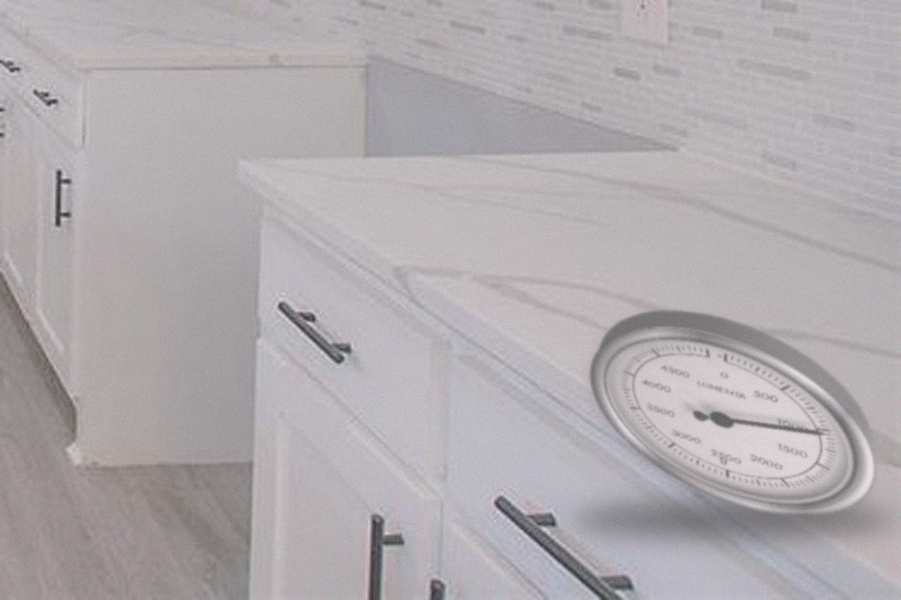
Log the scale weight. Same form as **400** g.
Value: **1000** g
